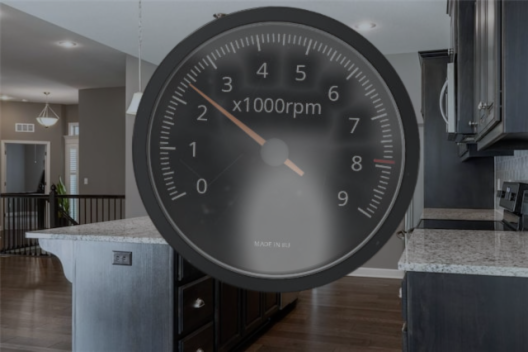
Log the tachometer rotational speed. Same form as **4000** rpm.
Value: **2400** rpm
